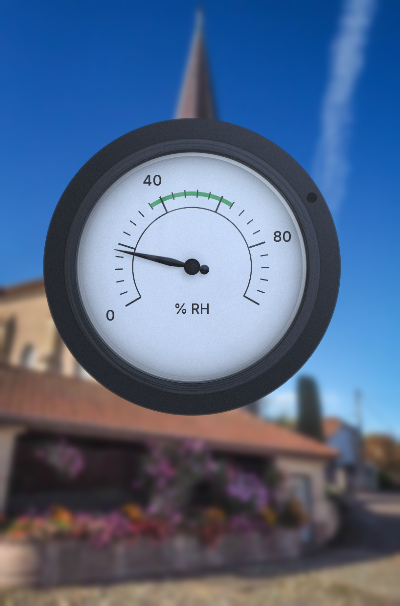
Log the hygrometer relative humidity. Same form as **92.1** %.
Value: **18** %
